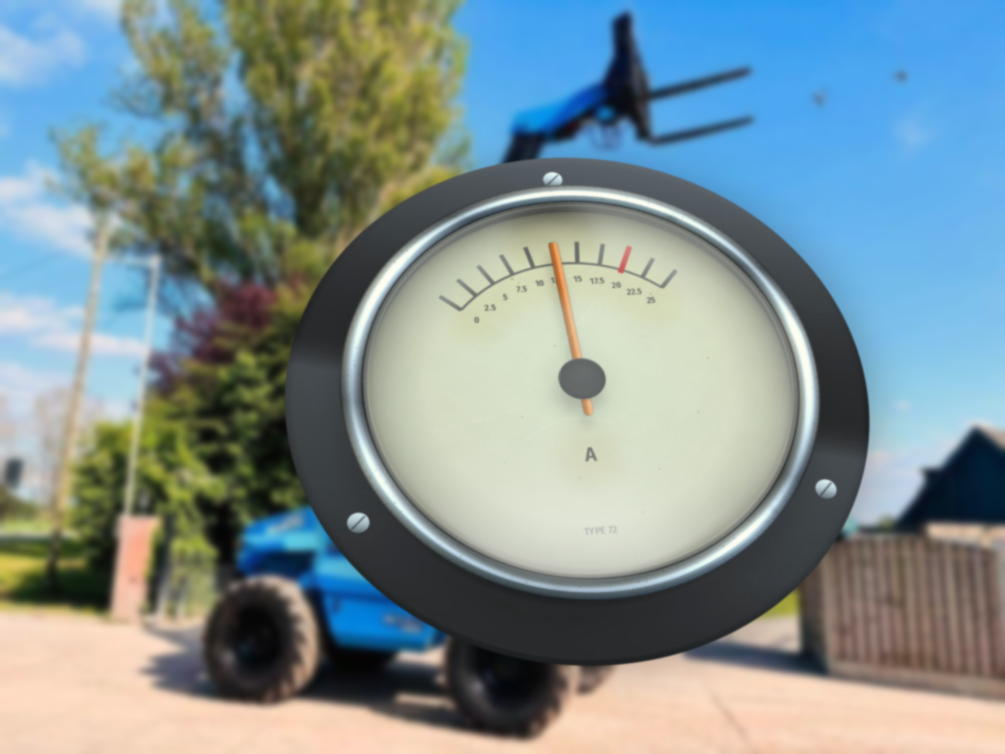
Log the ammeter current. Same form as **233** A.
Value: **12.5** A
